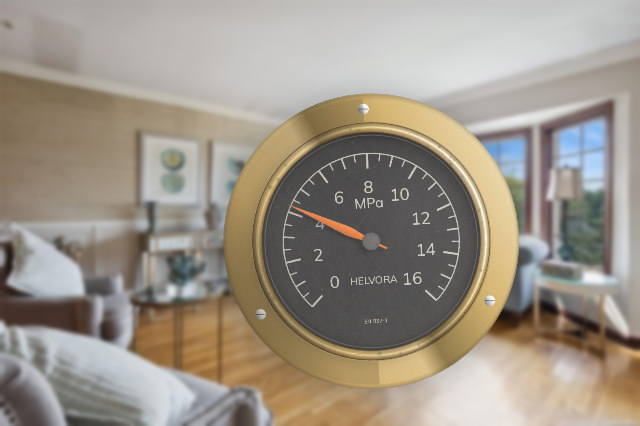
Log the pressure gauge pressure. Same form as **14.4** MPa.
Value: **4.25** MPa
